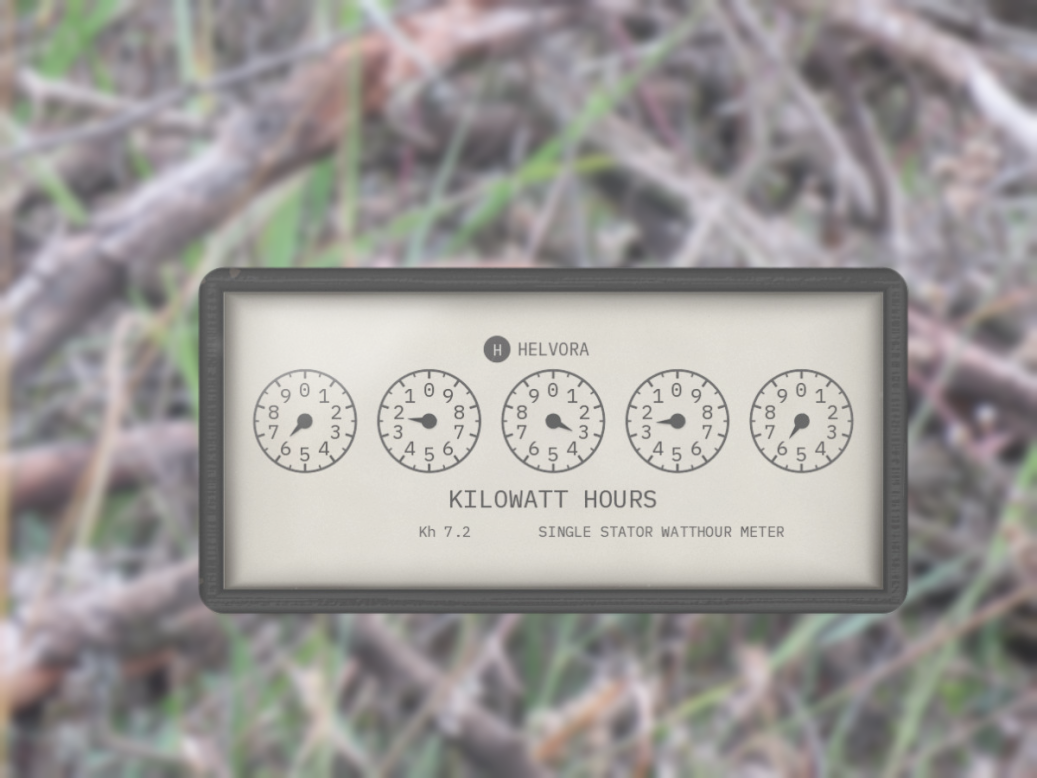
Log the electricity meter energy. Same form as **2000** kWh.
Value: **62326** kWh
